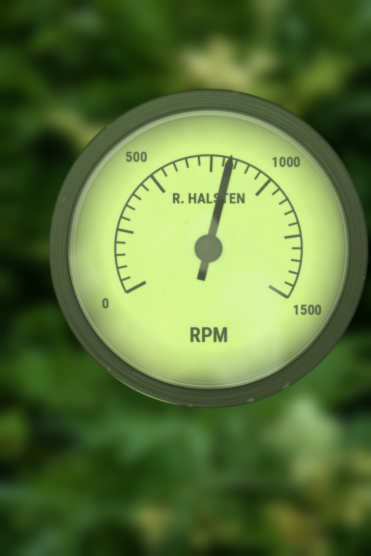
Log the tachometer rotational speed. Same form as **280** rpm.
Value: **825** rpm
